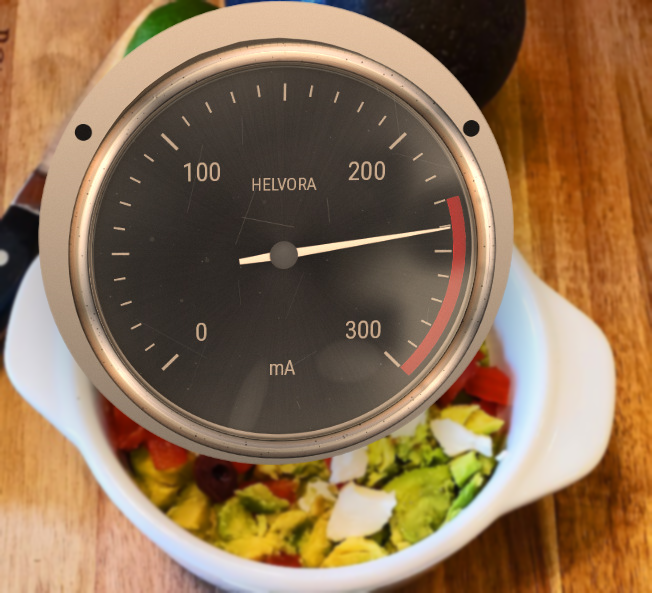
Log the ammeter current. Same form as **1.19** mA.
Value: **240** mA
